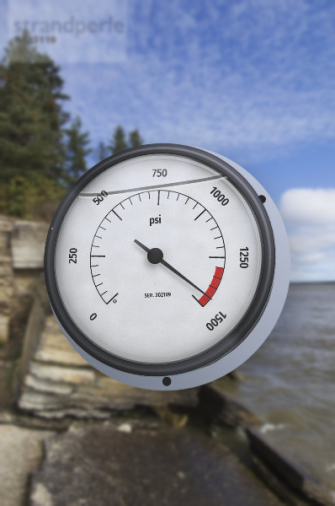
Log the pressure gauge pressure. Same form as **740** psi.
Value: **1450** psi
